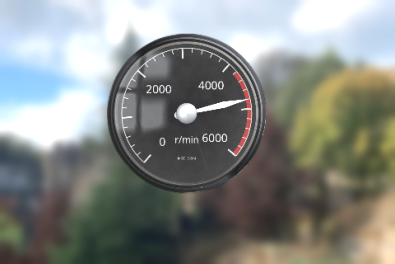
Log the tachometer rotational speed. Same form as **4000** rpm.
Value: **4800** rpm
